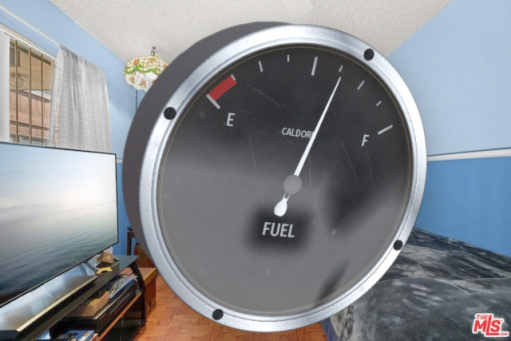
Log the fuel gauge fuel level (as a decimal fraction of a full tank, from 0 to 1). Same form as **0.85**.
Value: **0.625**
